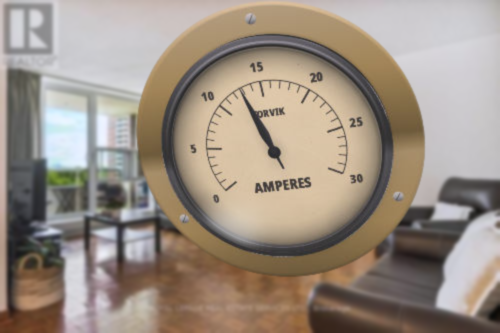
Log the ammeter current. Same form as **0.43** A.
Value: **13** A
